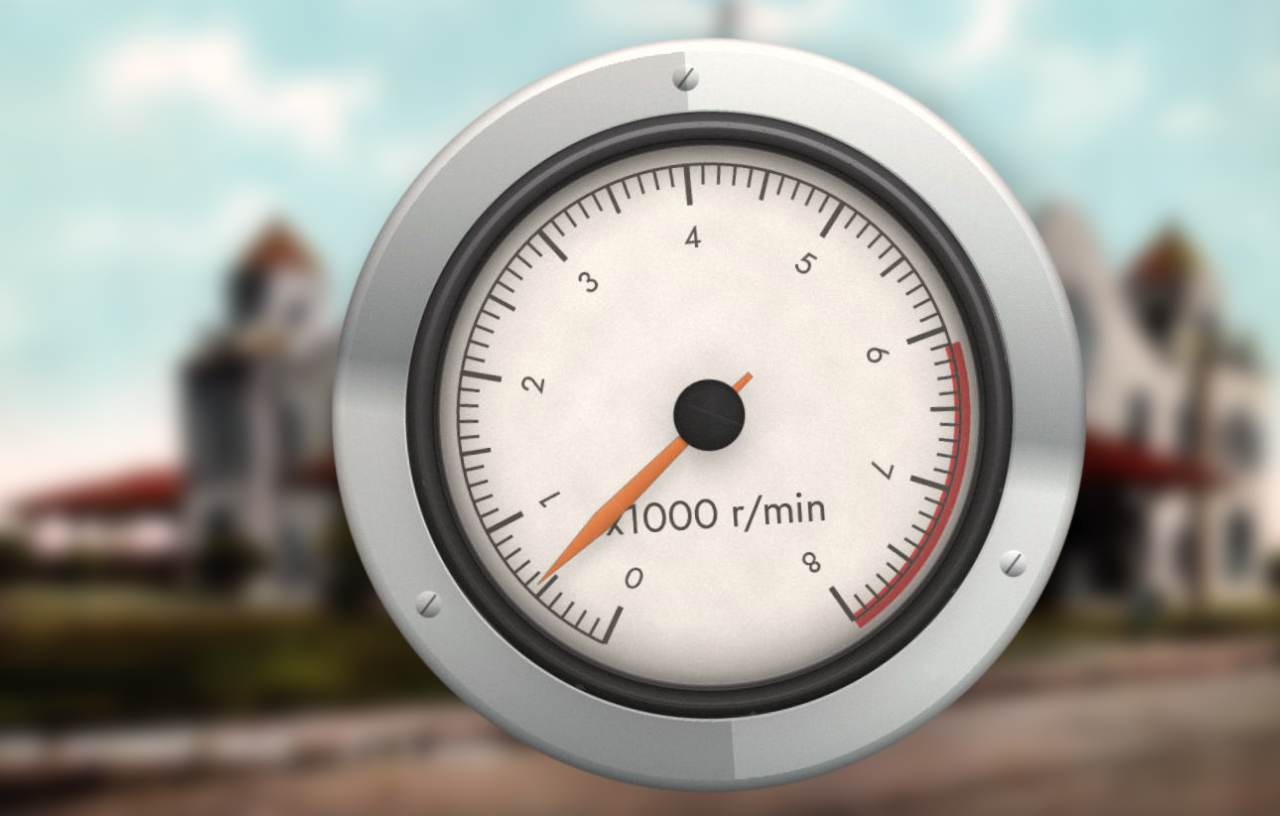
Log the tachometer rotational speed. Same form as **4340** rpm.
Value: **550** rpm
